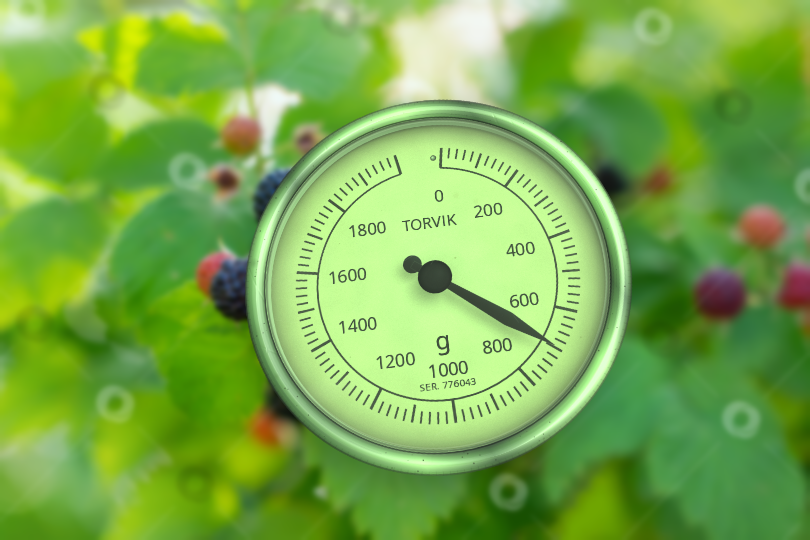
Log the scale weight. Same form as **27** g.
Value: **700** g
